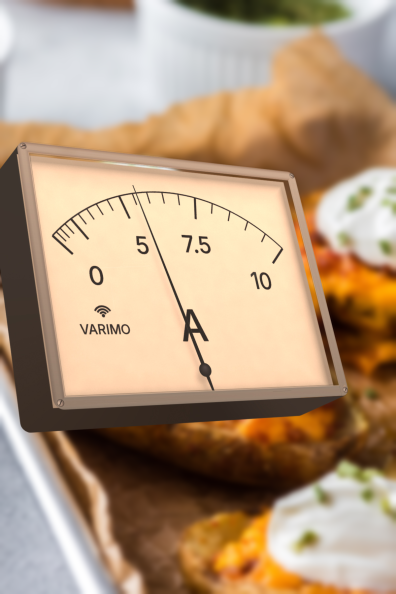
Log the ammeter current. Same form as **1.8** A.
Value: **5.5** A
